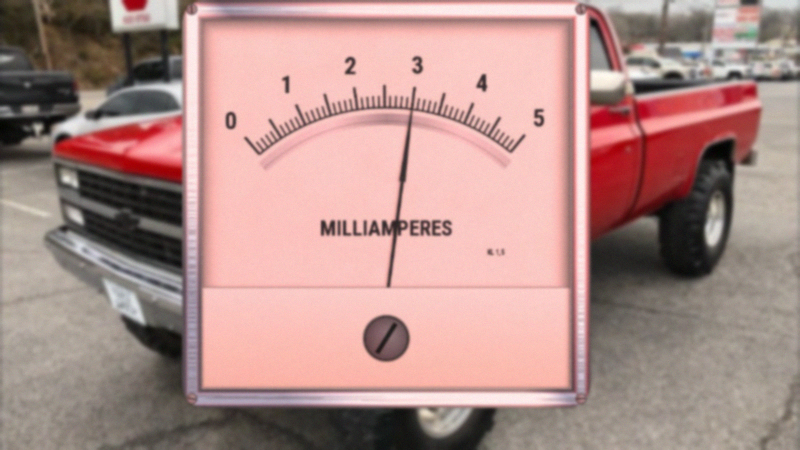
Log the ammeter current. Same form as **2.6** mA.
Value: **3** mA
